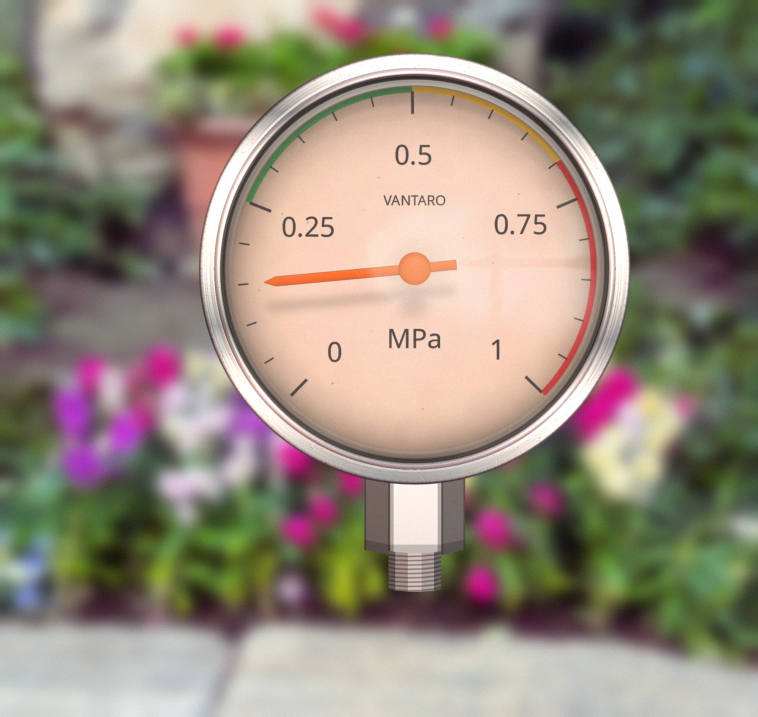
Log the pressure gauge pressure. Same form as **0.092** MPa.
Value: **0.15** MPa
